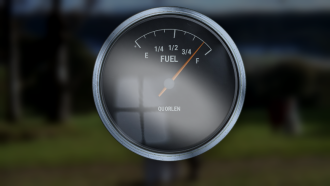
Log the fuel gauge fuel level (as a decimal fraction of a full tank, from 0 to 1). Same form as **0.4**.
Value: **0.875**
